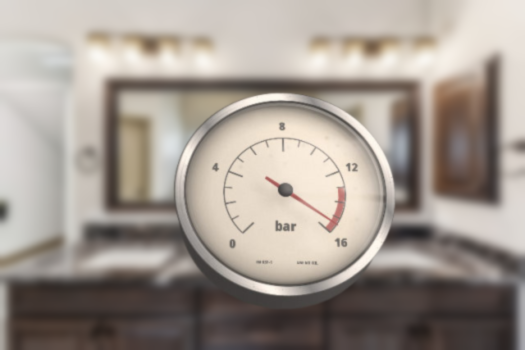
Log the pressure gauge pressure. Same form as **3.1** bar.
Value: **15.5** bar
